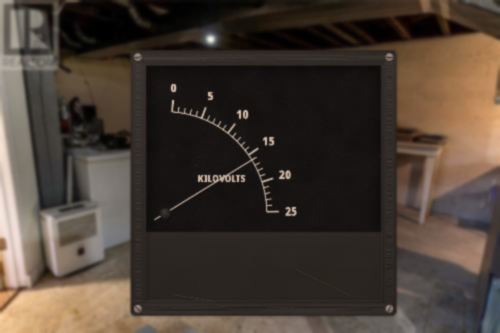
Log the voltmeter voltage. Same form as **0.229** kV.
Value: **16** kV
